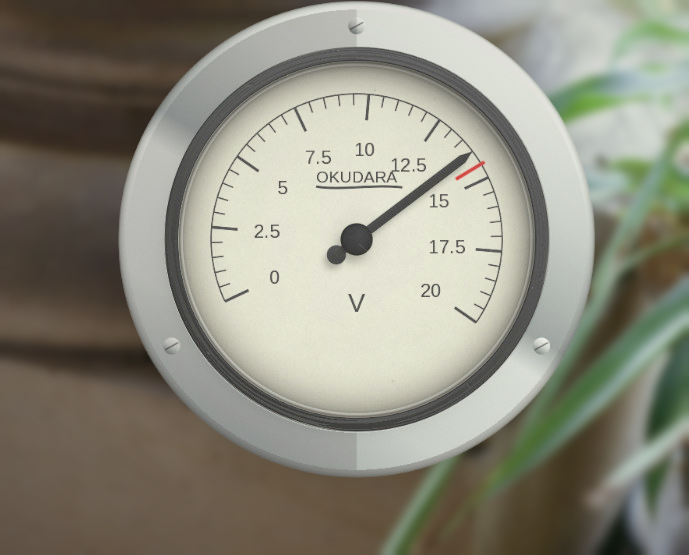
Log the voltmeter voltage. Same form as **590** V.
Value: **14** V
